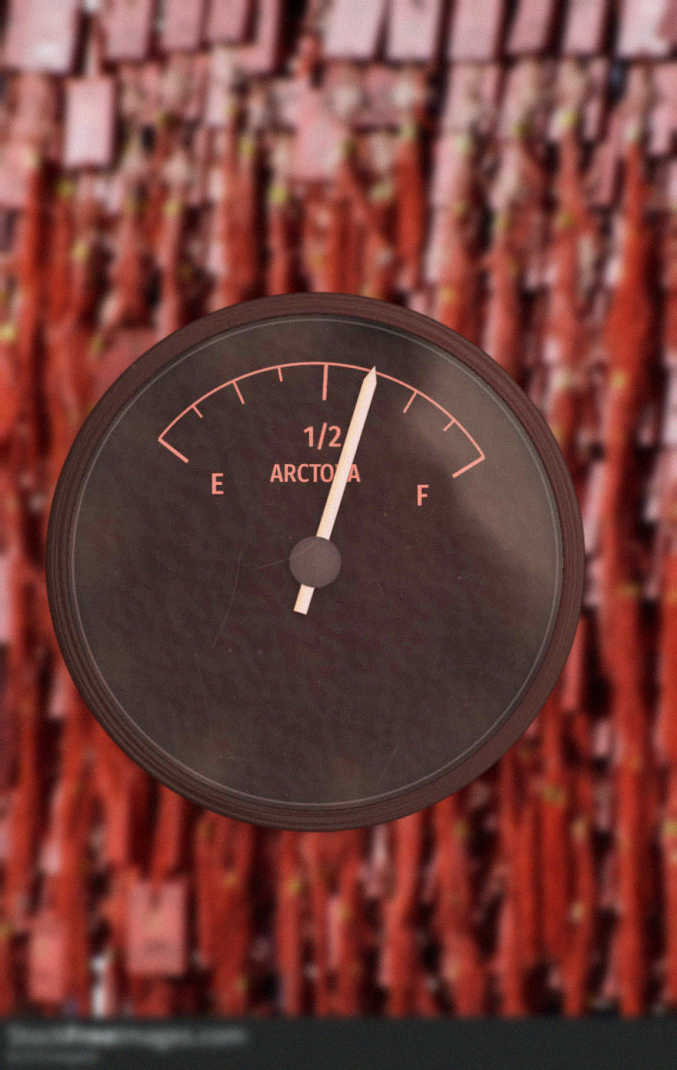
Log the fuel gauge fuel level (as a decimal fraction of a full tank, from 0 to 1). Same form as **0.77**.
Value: **0.625**
